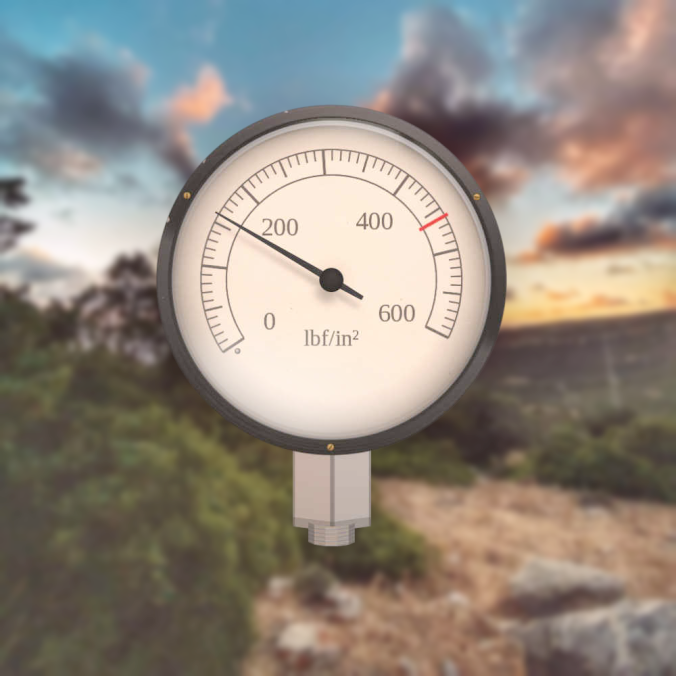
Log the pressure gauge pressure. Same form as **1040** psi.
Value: **160** psi
